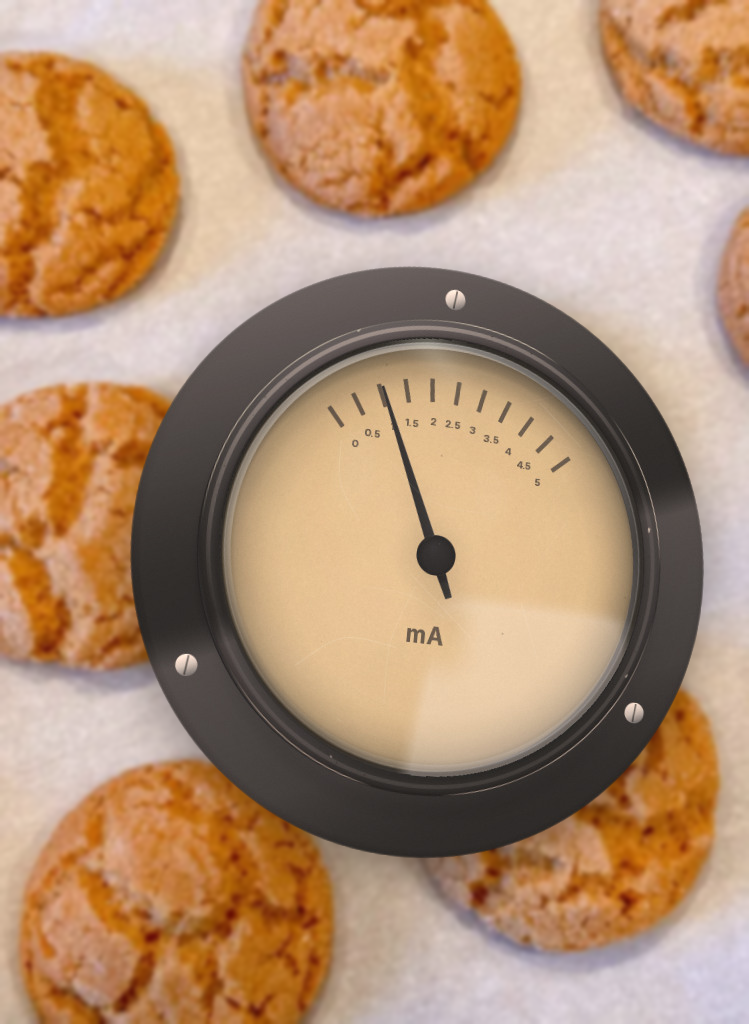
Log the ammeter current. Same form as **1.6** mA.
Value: **1** mA
